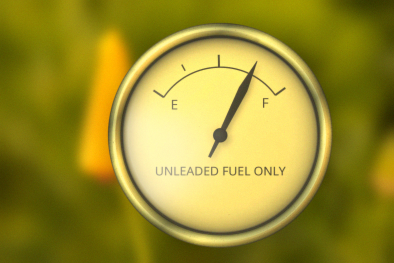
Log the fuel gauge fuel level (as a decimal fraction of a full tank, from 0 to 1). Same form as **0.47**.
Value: **0.75**
